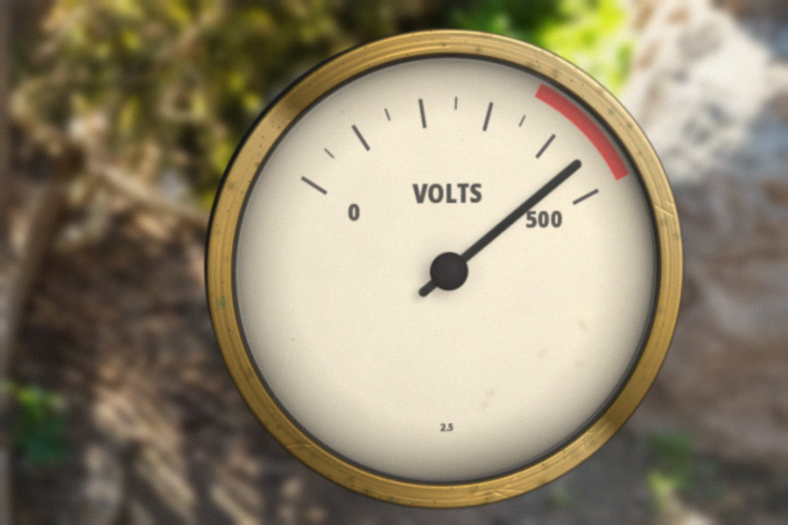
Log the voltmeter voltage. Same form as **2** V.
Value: **450** V
